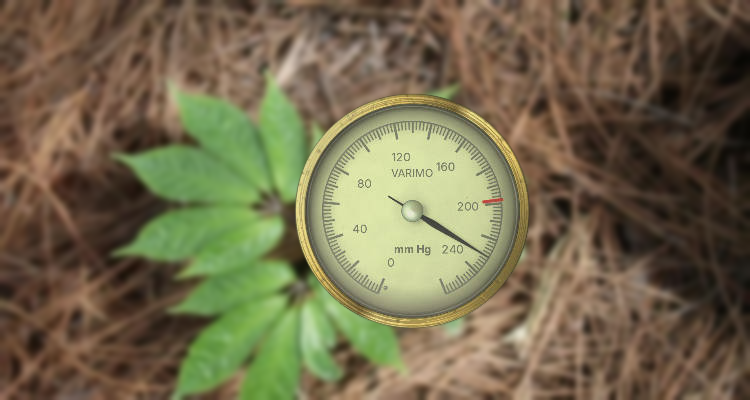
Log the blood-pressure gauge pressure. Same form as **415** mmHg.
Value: **230** mmHg
